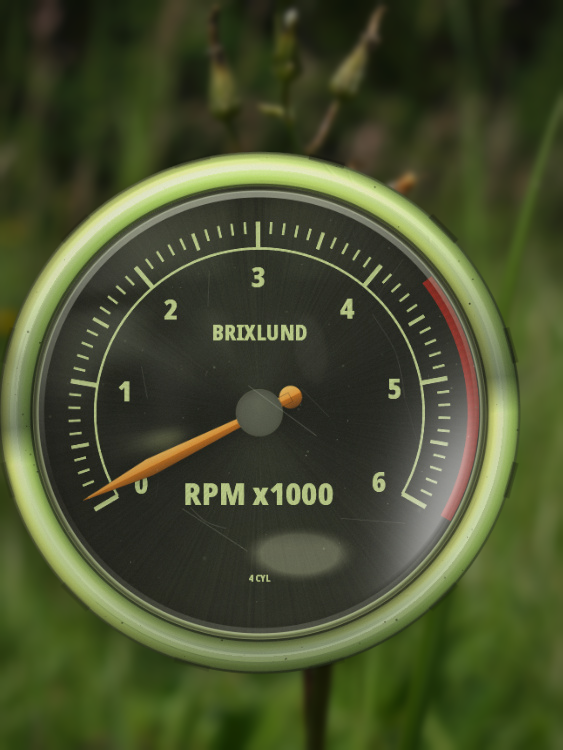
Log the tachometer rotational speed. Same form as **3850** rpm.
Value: **100** rpm
